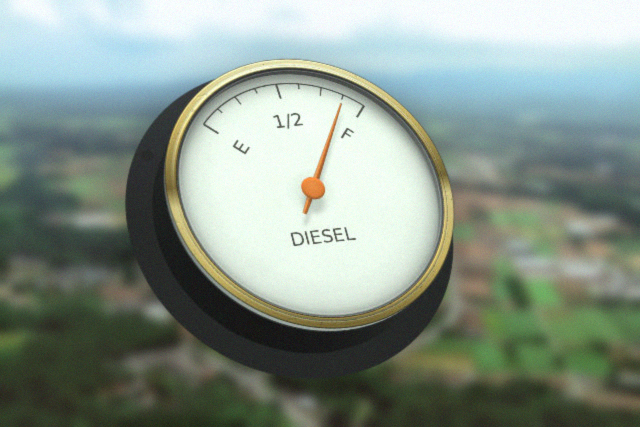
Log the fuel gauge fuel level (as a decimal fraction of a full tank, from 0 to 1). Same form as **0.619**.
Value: **0.875**
